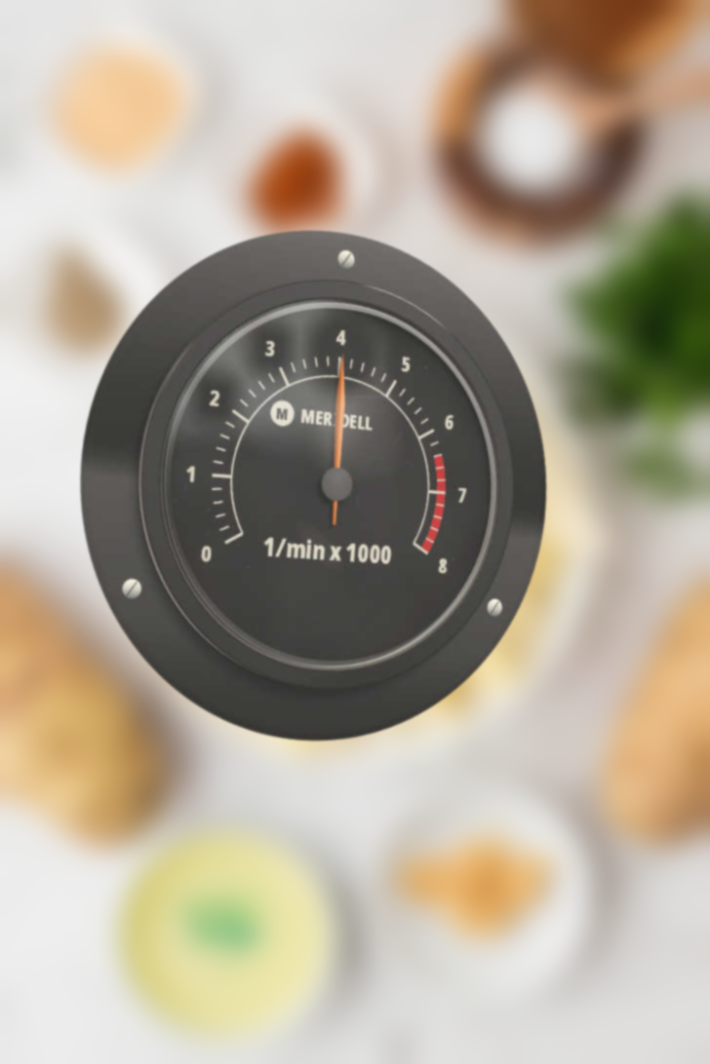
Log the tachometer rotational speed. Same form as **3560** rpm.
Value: **4000** rpm
